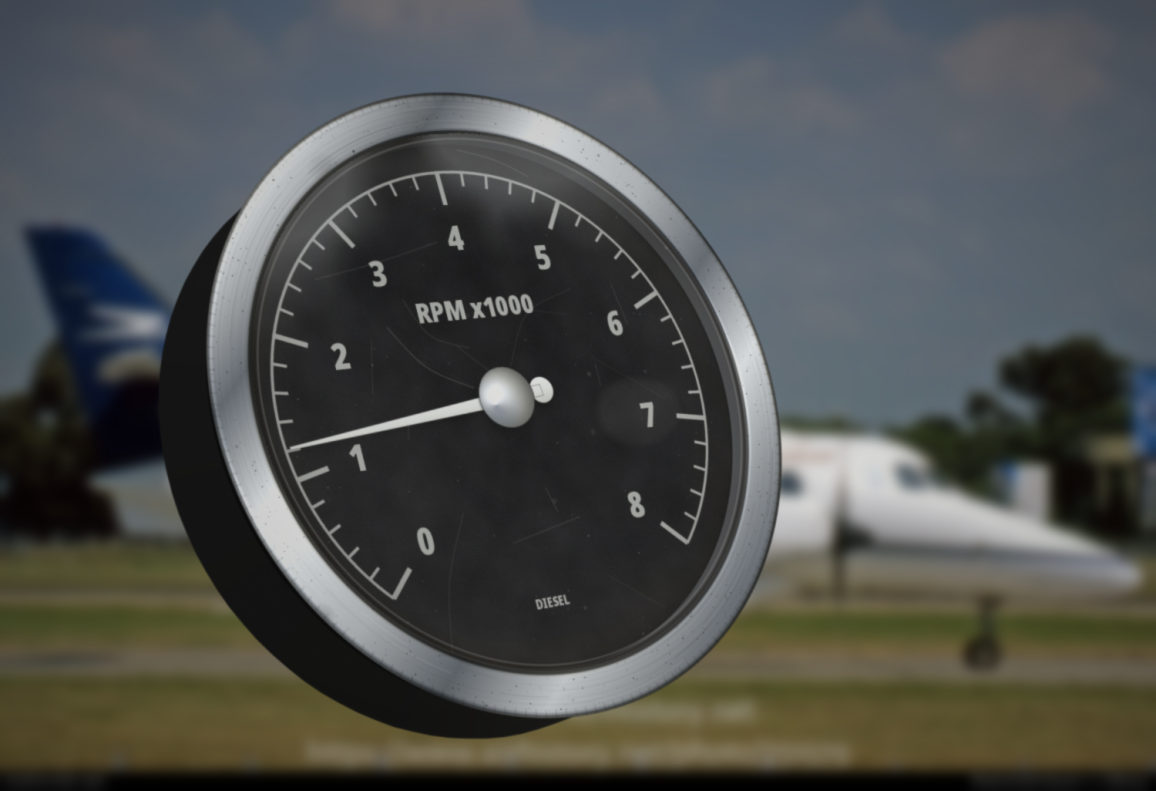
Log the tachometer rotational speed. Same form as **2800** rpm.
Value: **1200** rpm
